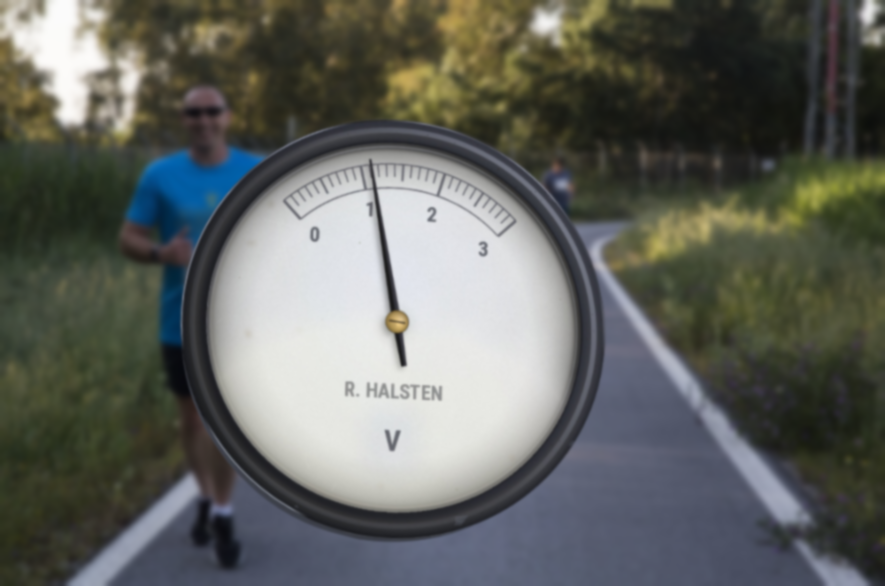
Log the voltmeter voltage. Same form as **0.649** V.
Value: **1.1** V
